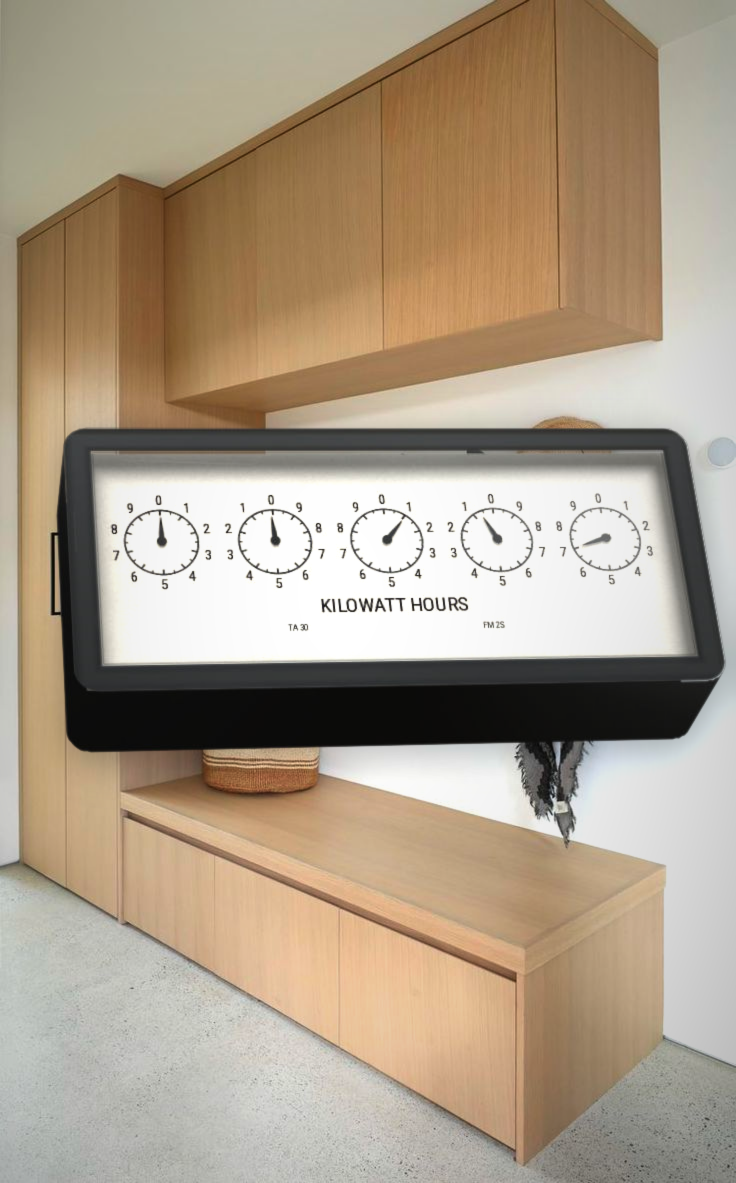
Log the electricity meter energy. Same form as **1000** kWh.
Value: **107** kWh
